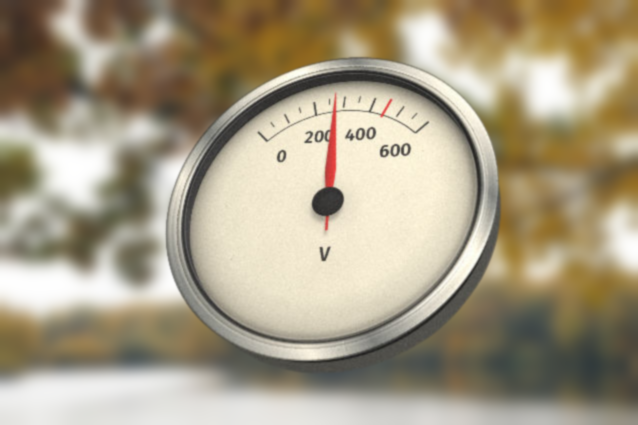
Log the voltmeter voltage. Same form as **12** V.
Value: **275** V
